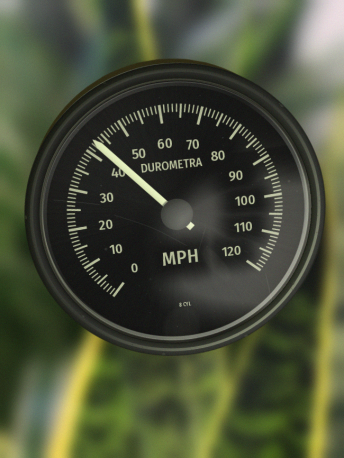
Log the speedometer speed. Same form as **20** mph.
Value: **43** mph
